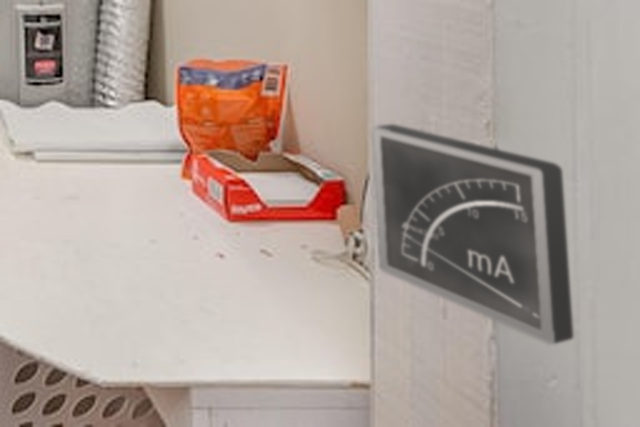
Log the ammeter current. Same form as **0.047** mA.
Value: **2** mA
